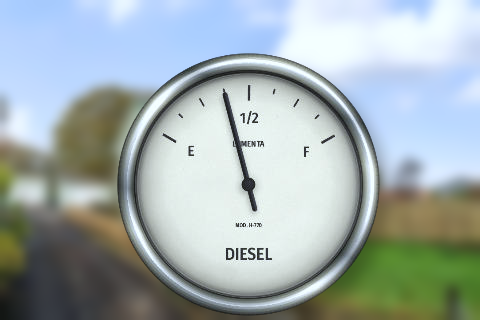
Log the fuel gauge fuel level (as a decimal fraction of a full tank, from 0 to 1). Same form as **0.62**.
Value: **0.375**
